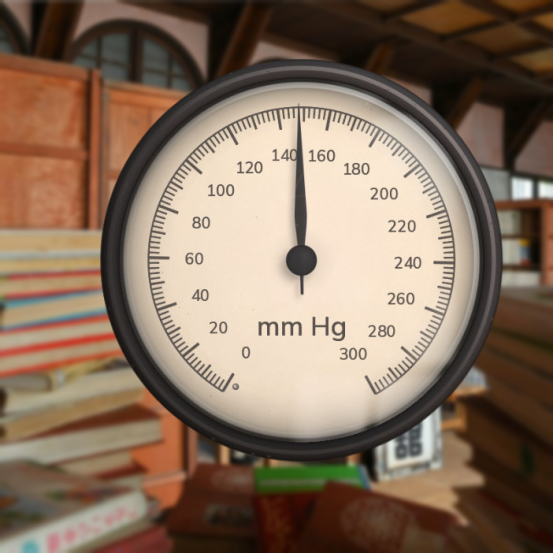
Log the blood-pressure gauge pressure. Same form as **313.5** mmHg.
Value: **148** mmHg
